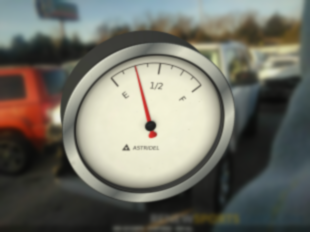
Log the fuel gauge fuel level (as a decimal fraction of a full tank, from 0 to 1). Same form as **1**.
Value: **0.25**
